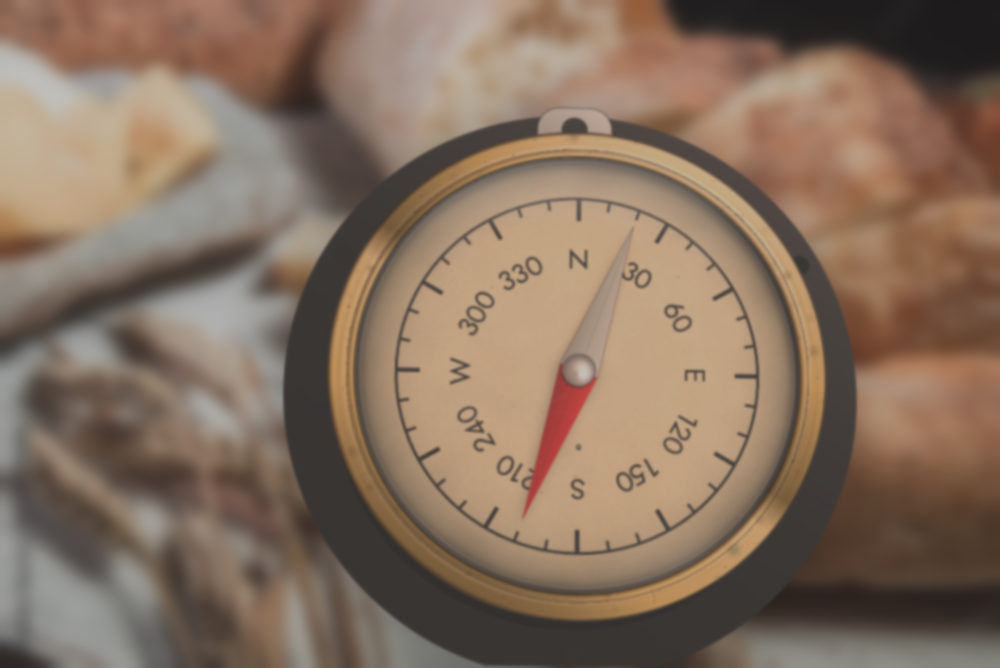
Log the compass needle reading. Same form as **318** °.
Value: **200** °
